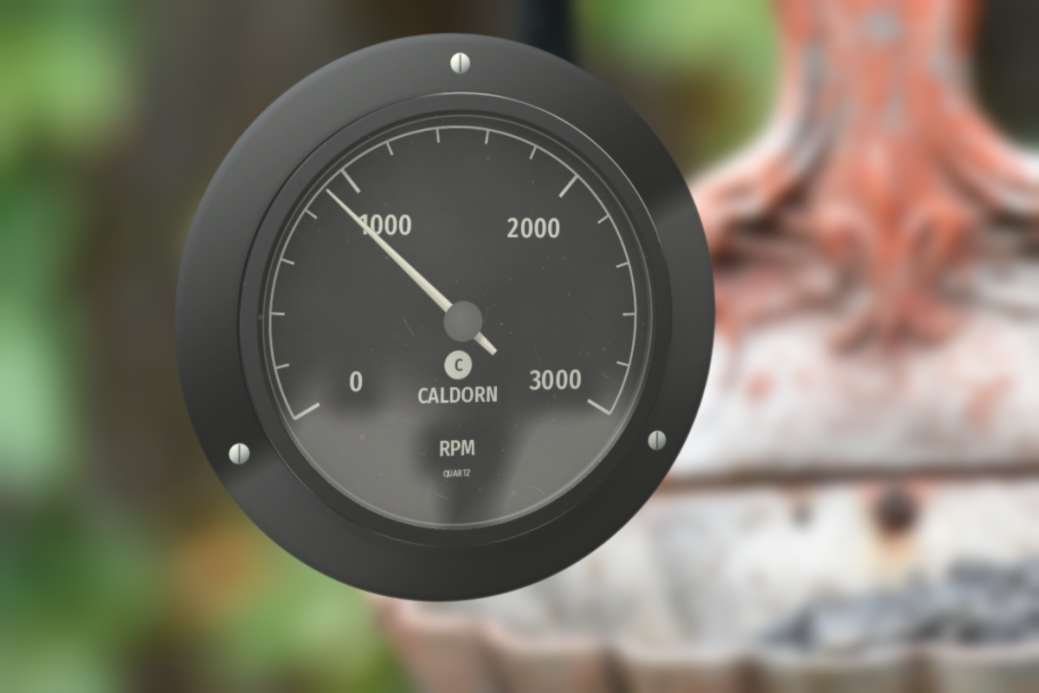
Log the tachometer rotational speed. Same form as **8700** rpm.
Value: **900** rpm
